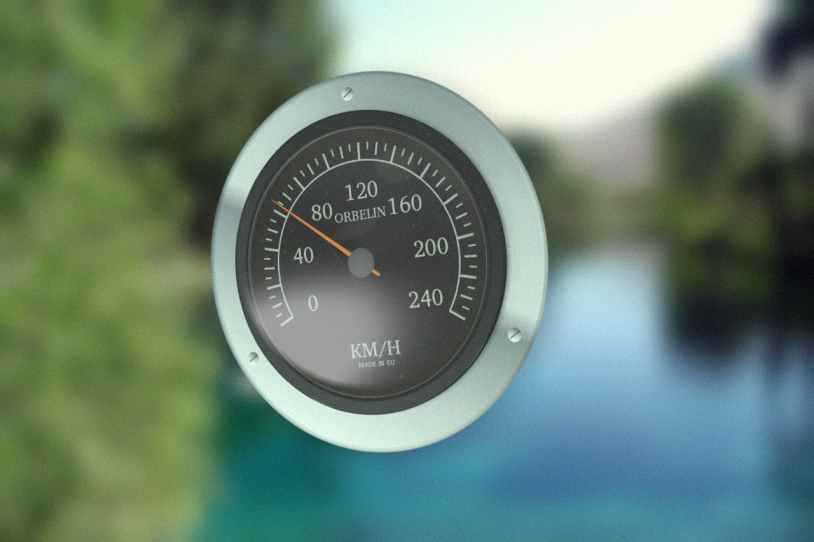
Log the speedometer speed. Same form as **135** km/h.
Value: **65** km/h
